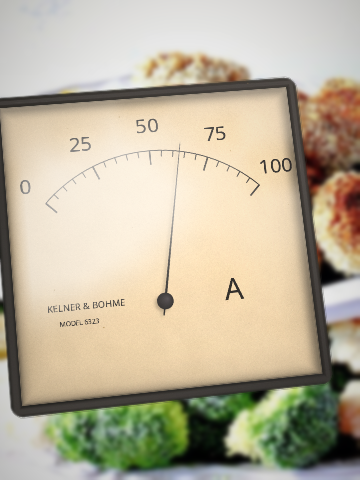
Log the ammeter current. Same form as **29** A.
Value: **62.5** A
